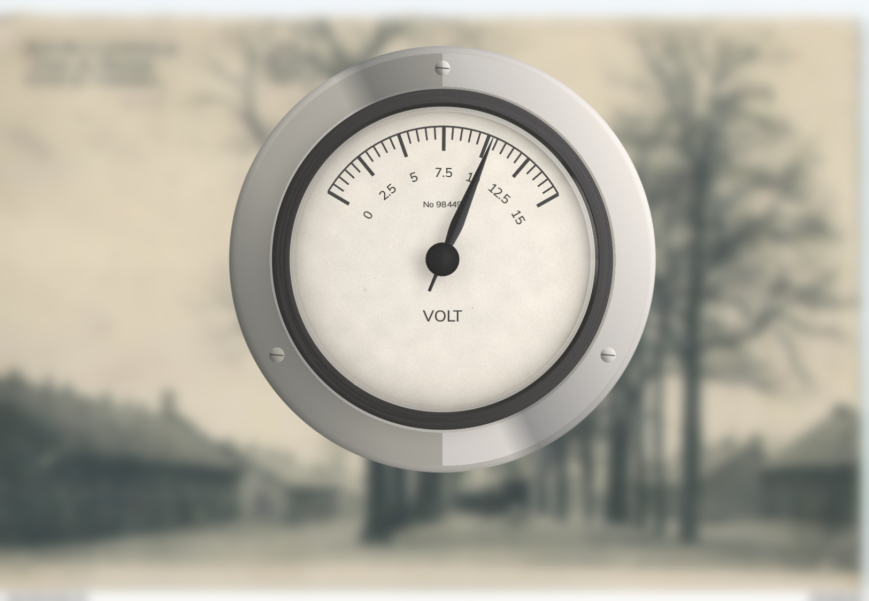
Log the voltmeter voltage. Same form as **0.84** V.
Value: **10.25** V
